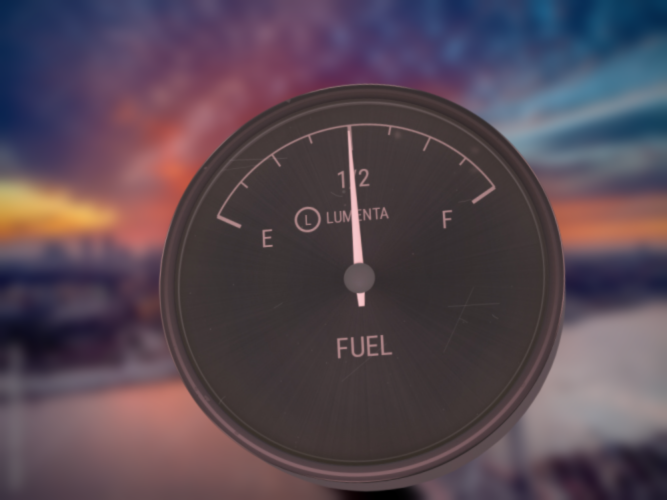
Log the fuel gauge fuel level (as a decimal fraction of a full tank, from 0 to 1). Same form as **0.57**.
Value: **0.5**
